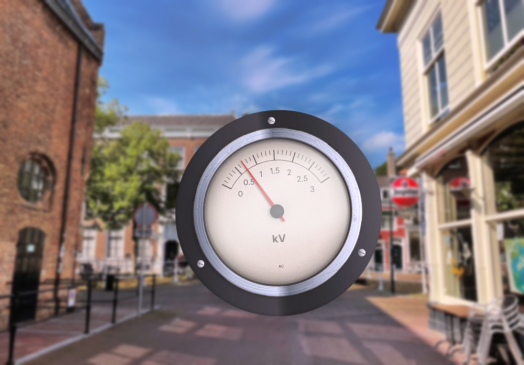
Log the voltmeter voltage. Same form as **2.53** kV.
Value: **0.7** kV
